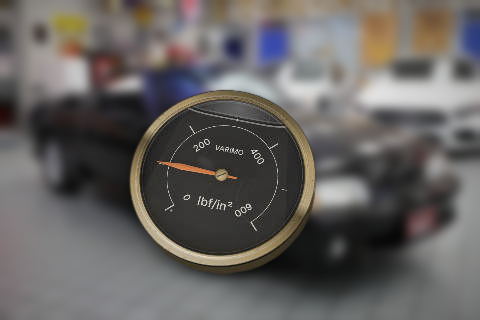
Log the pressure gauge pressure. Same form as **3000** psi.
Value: **100** psi
